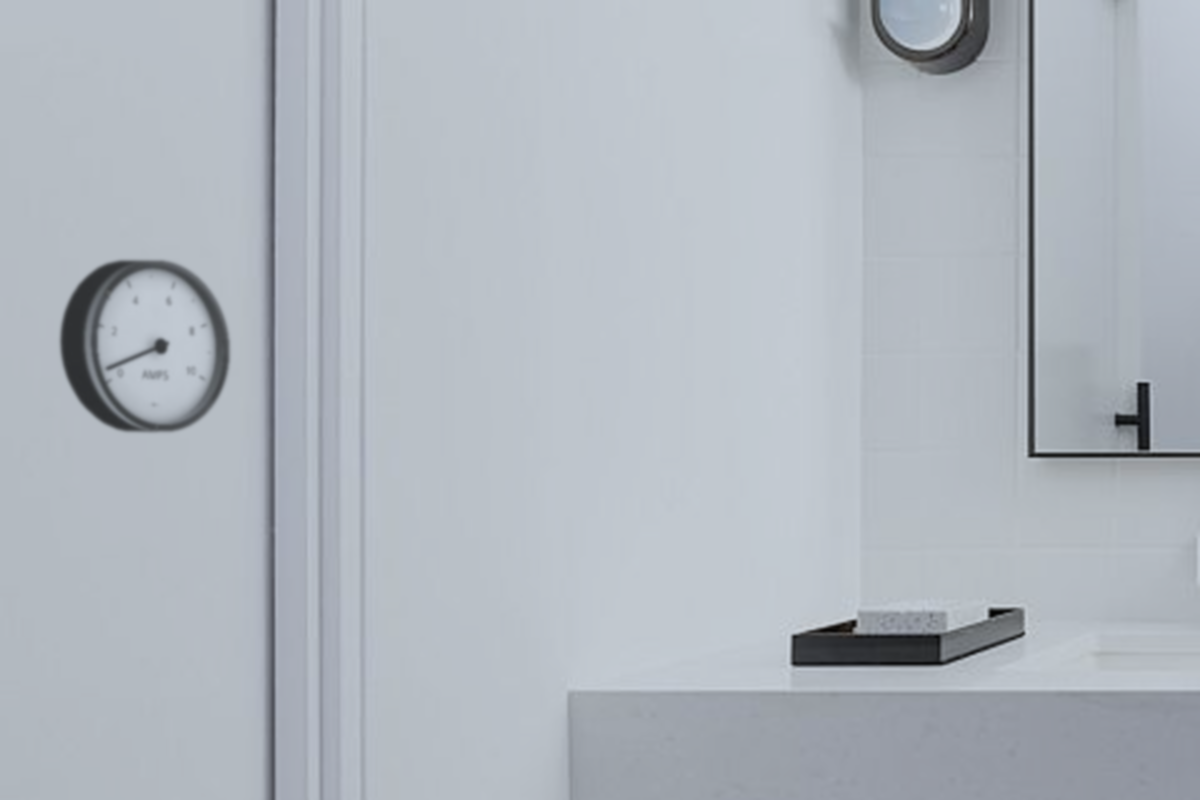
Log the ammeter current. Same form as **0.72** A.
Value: **0.5** A
